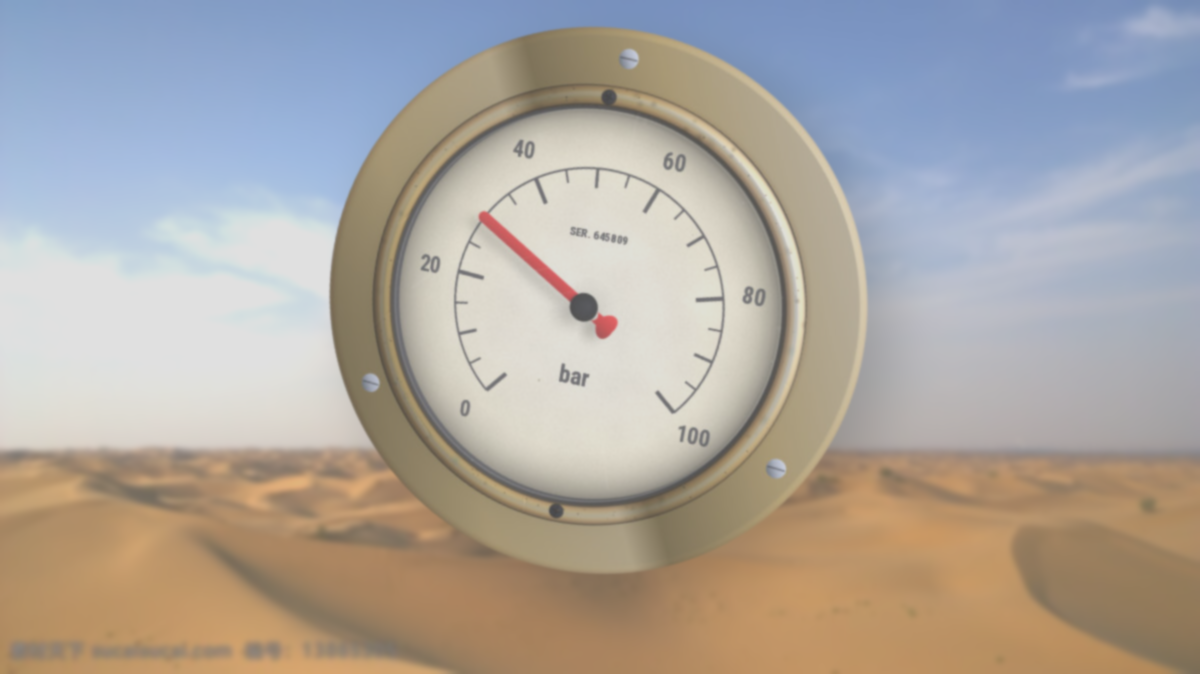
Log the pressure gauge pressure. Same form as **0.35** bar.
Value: **30** bar
